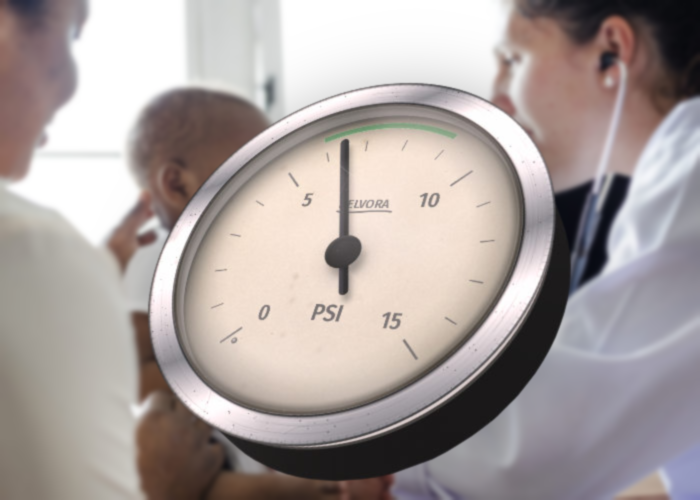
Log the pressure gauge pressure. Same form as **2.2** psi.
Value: **6.5** psi
